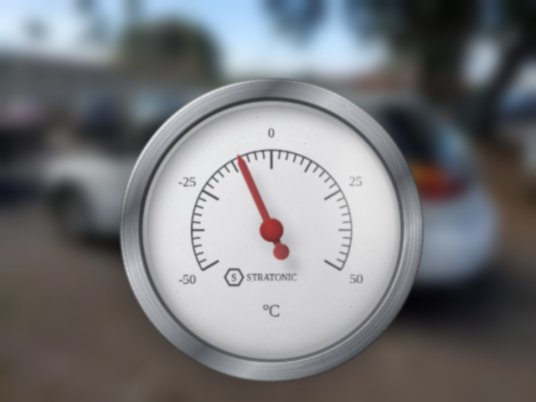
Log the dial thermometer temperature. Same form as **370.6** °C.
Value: **-10** °C
